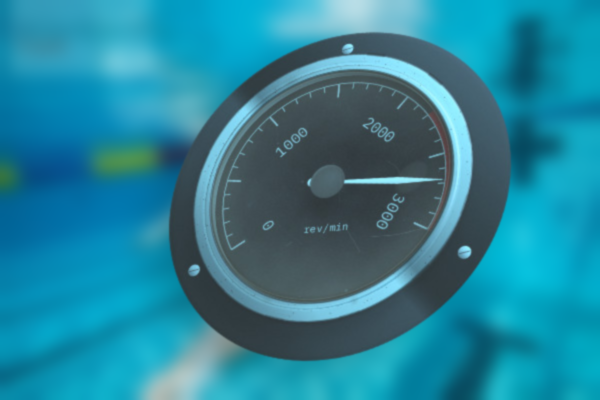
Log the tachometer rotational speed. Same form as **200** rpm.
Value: **2700** rpm
